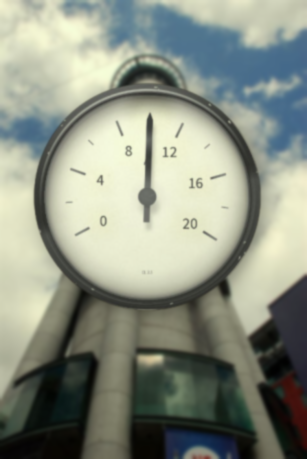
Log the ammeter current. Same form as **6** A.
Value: **10** A
